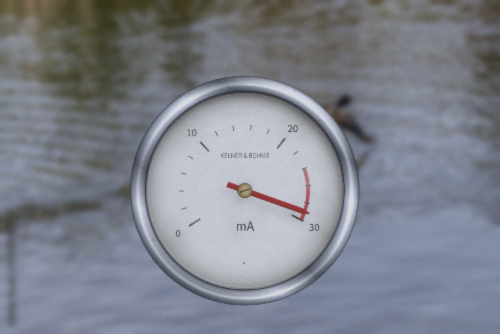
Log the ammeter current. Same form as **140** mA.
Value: **29** mA
